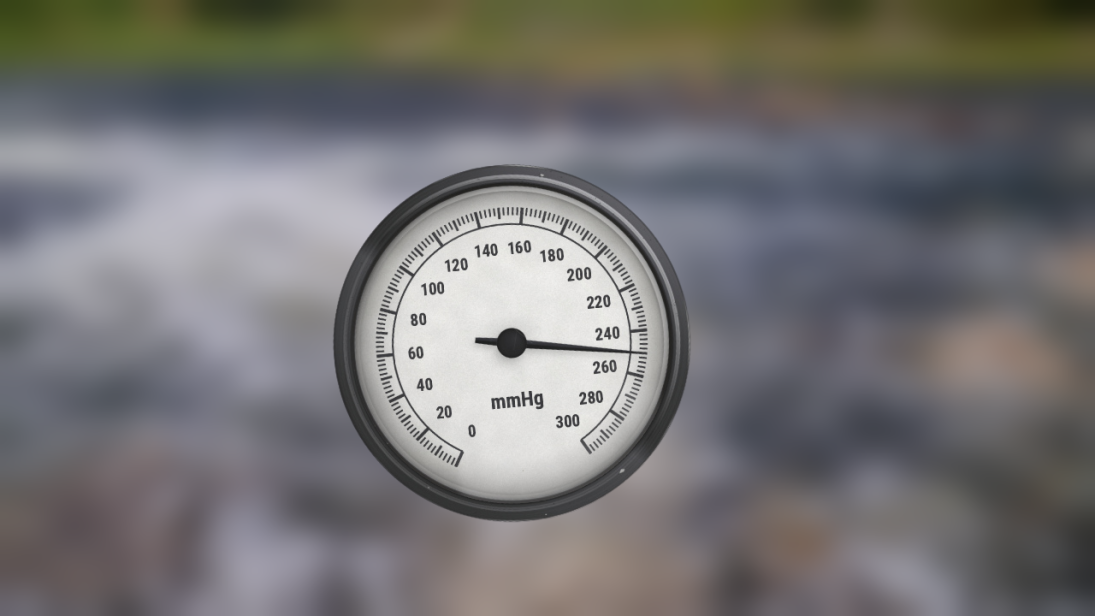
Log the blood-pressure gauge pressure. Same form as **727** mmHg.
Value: **250** mmHg
